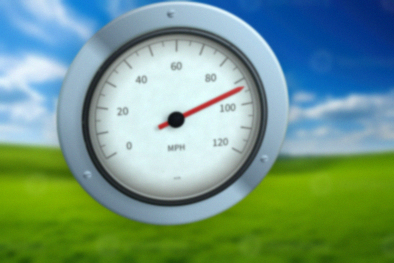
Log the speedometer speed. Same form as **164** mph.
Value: **92.5** mph
